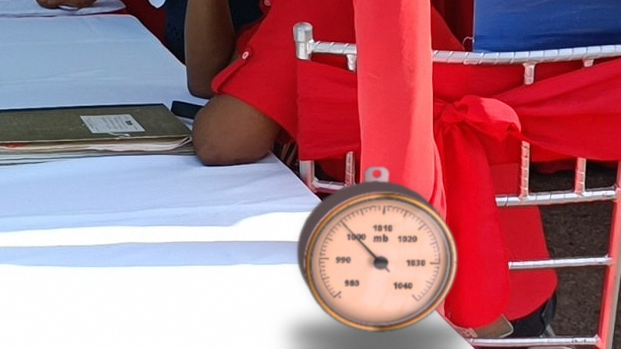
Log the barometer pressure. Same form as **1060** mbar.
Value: **1000** mbar
